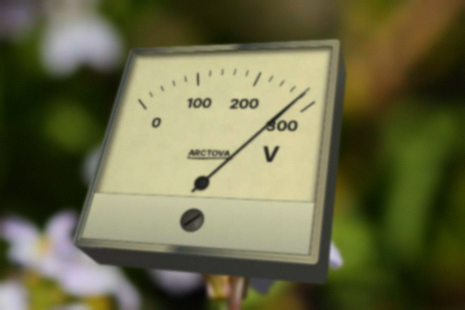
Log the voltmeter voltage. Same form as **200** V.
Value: **280** V
